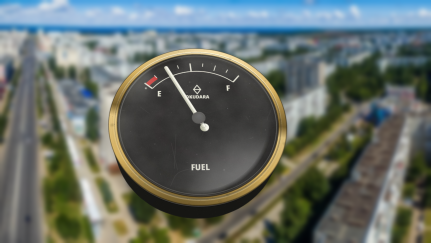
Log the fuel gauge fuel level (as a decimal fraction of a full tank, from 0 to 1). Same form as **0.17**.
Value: **0.25**
